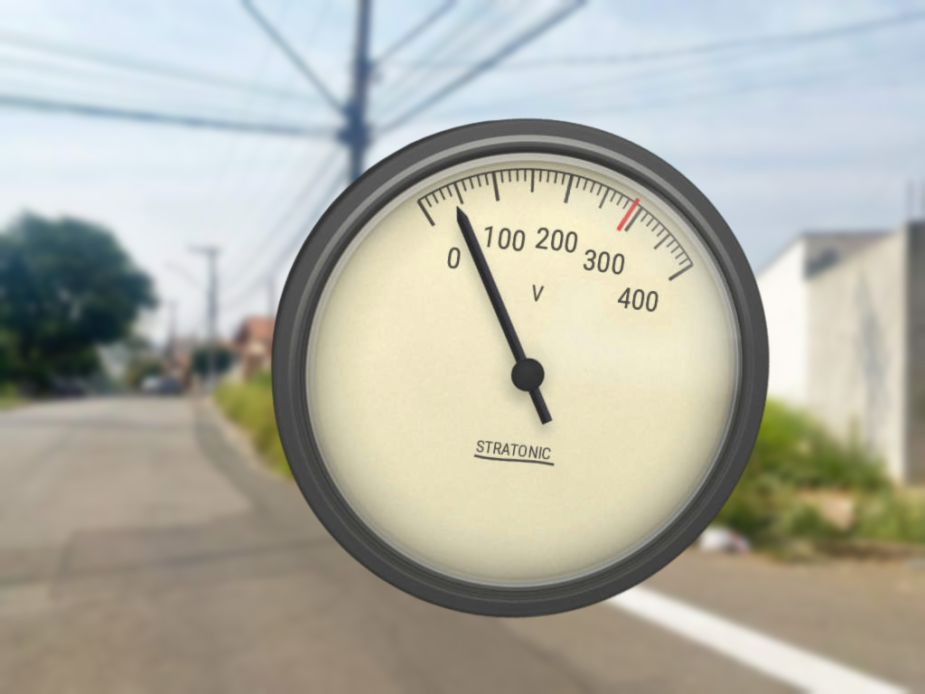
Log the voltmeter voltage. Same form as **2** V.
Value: **40** V
